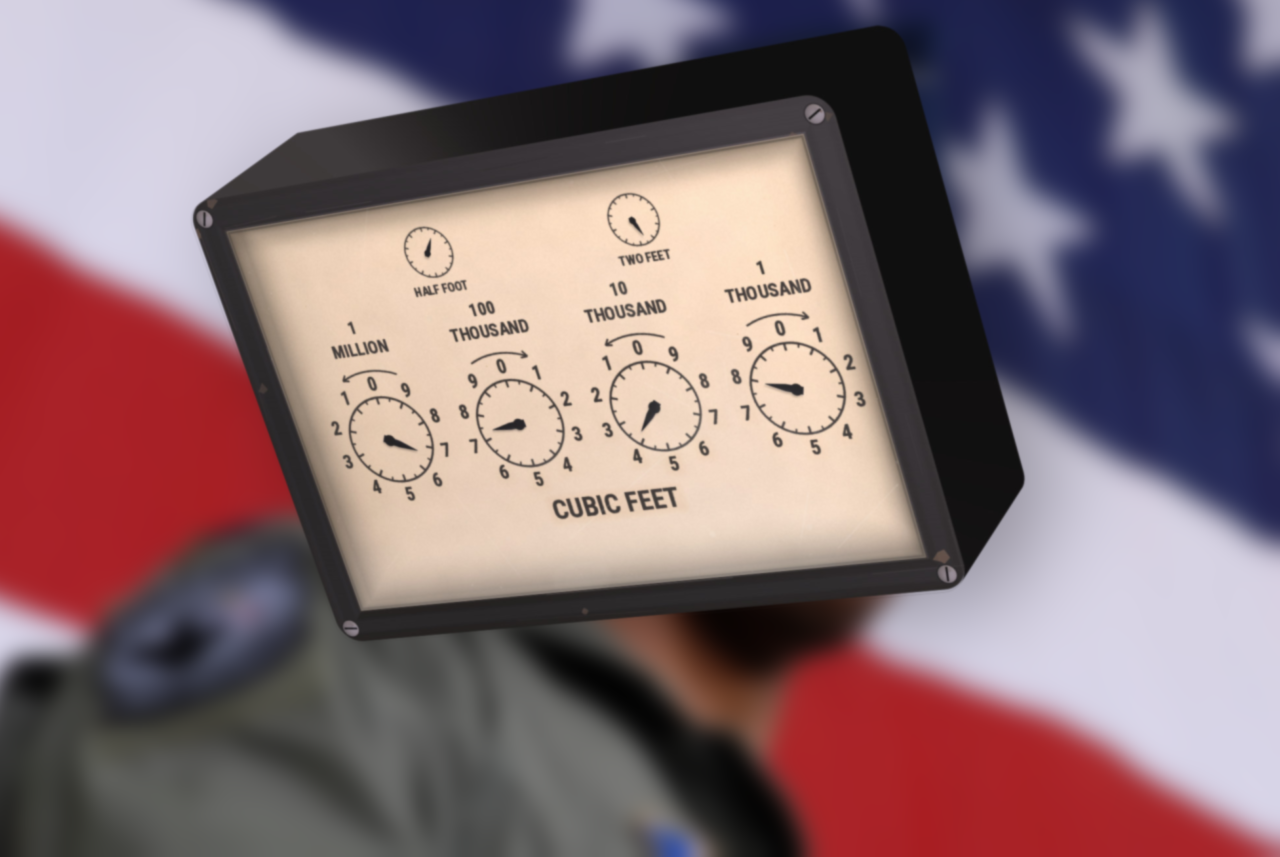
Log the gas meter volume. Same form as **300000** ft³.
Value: **673800** ft³
